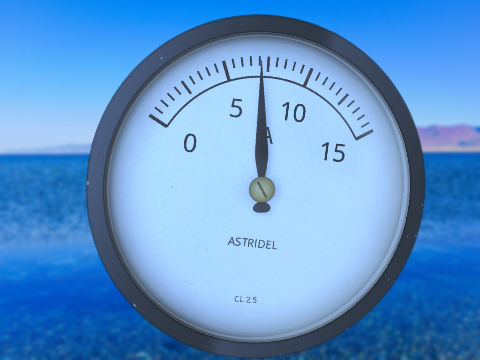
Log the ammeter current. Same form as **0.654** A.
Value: **7** A
